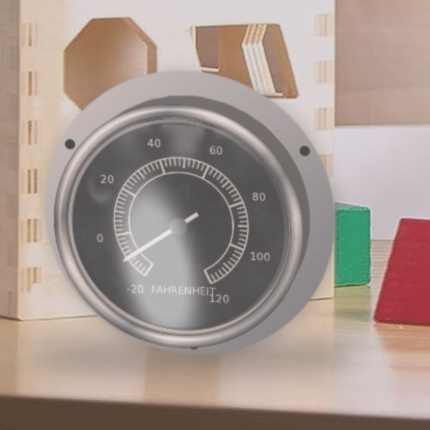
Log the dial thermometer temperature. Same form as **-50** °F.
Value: **-10** °F
